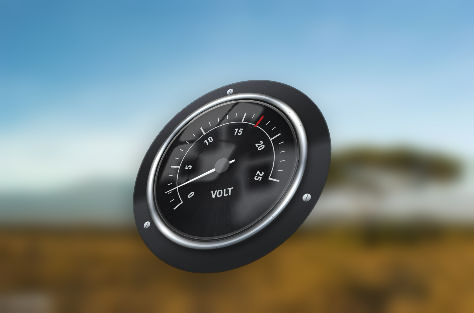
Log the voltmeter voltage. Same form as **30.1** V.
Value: **2** V
